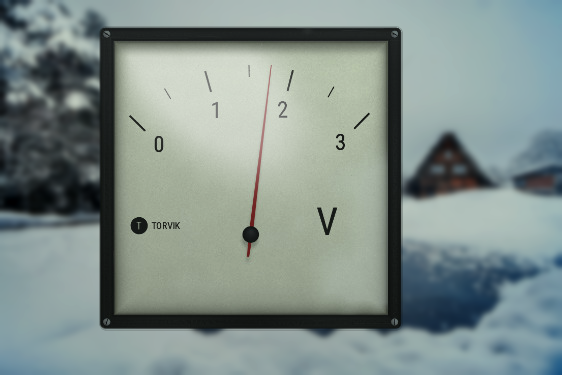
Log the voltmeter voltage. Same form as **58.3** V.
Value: **1.75** V
